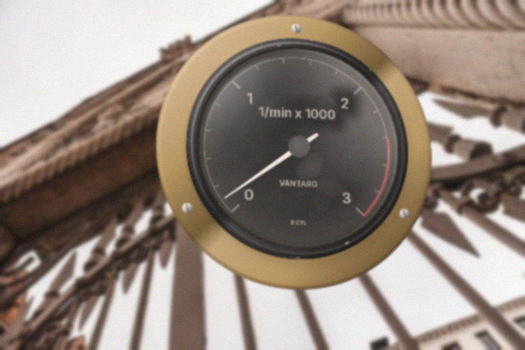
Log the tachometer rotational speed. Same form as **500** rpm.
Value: **100** rpm
